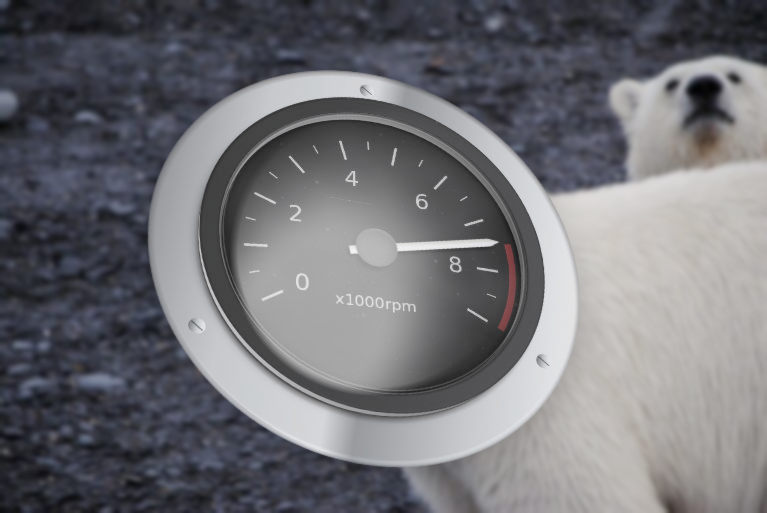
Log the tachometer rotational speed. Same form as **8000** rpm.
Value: **7500** rpm
